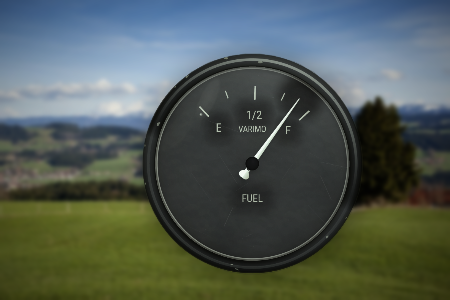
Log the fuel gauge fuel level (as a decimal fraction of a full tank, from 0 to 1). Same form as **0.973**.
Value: **0.875**
